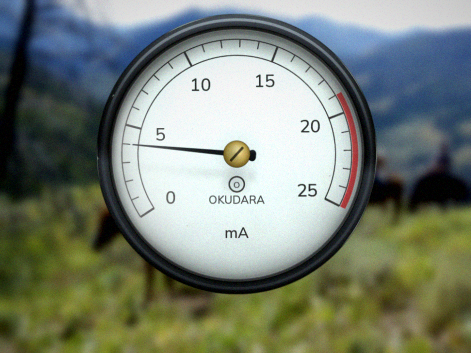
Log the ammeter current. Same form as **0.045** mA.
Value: **4** mA
